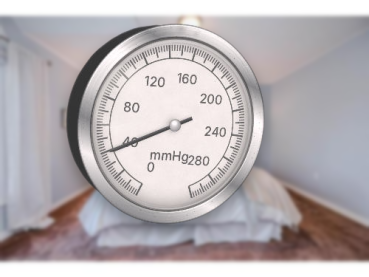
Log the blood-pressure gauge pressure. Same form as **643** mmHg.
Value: **40** mmHg
